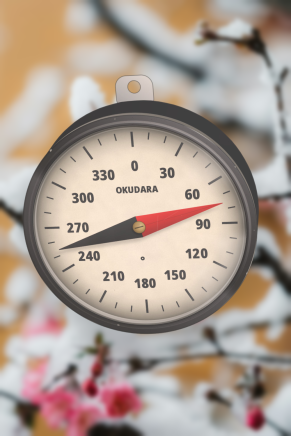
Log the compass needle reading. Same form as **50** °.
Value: **75** °
